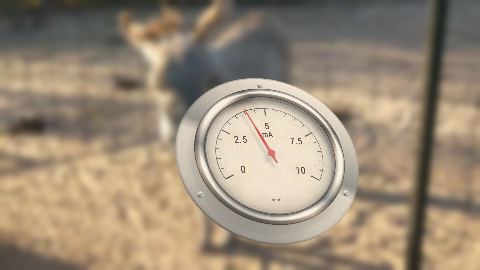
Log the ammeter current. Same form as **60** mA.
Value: **4** mA
